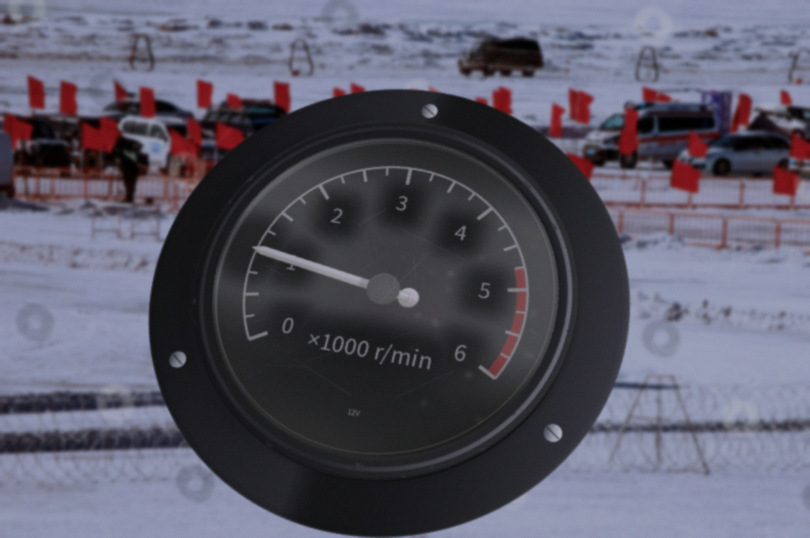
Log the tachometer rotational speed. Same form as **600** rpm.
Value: **1000** rpm
